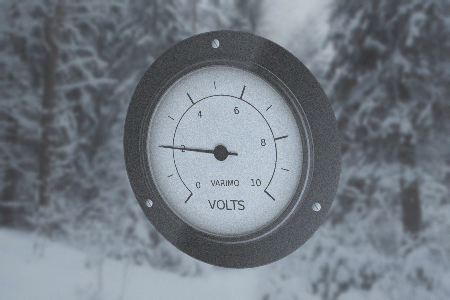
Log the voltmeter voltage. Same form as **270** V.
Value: **2** V
